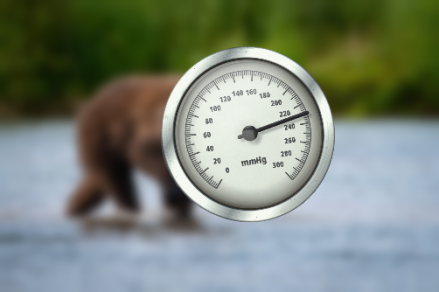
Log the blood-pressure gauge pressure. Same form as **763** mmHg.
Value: **230** mmHg
